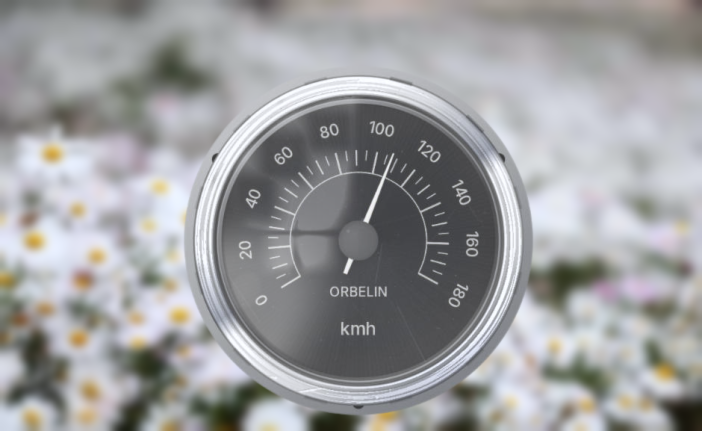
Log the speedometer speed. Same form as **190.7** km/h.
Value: **107.5** km/h
